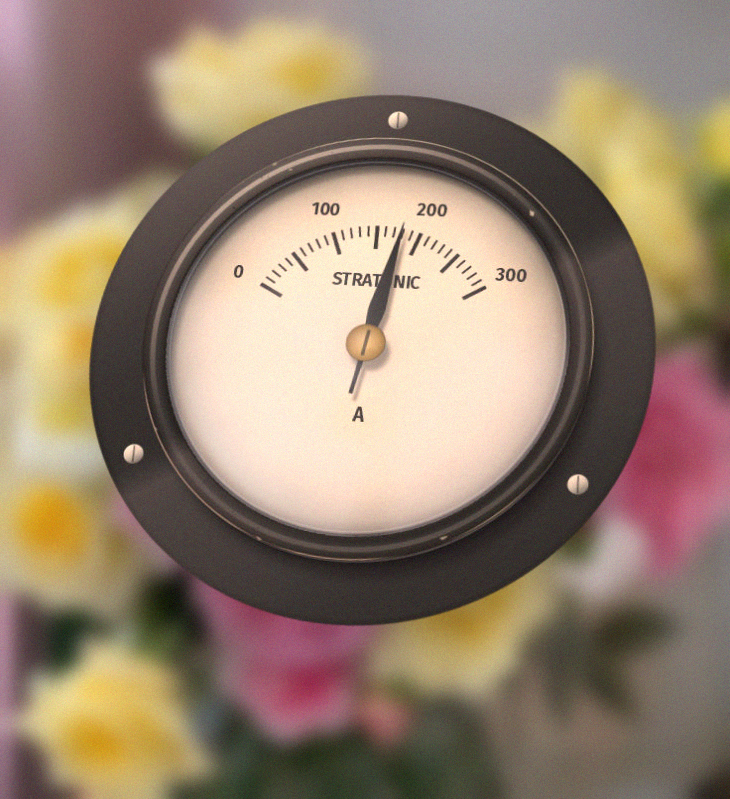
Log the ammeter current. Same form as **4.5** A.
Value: **180** A
